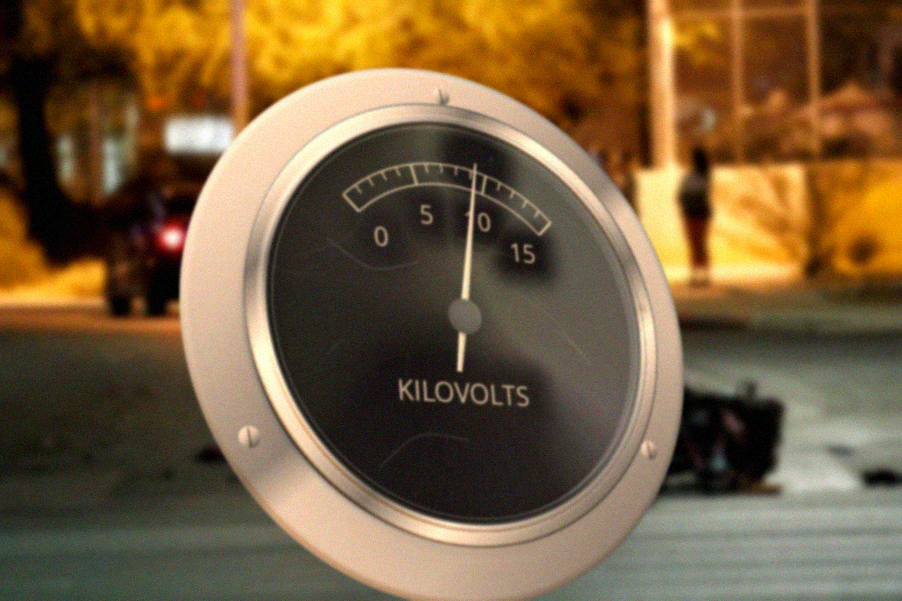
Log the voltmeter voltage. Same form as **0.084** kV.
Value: **9** kV
